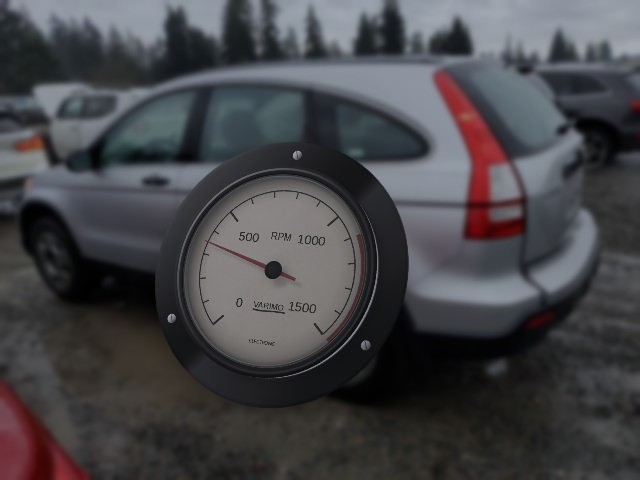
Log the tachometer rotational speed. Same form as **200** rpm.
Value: **350** rpm
